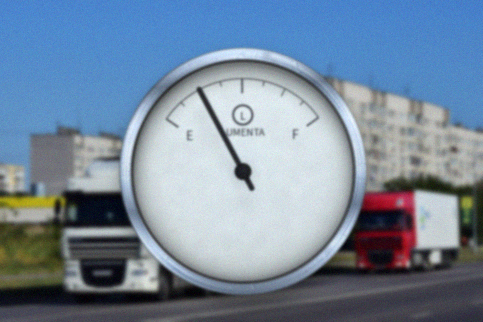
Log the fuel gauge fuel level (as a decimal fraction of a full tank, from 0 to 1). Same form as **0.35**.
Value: **0.25**
